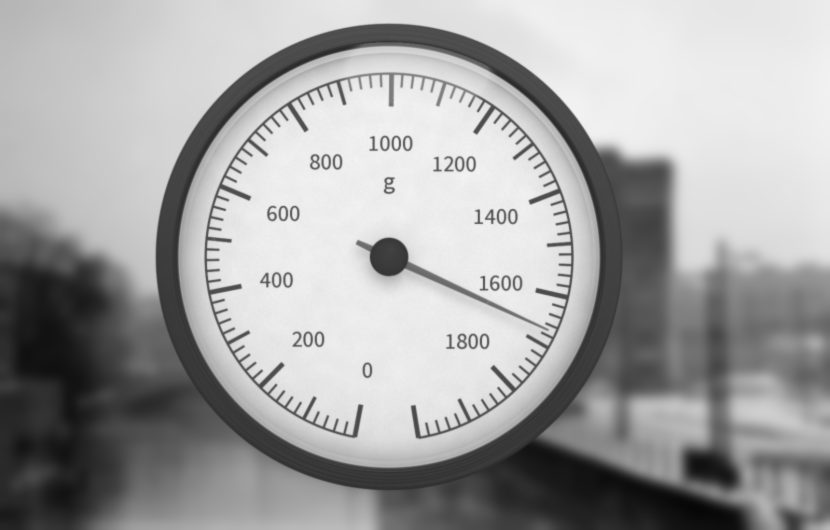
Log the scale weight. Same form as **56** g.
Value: **1670** g
